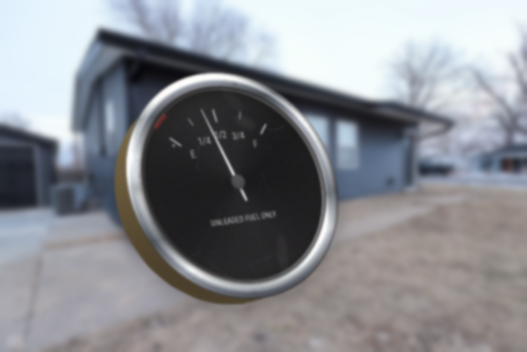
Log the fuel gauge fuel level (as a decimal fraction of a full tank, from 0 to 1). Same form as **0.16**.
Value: **0.375**
